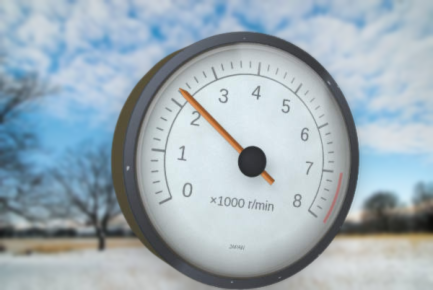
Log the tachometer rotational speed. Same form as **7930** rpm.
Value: **2200** rpm
